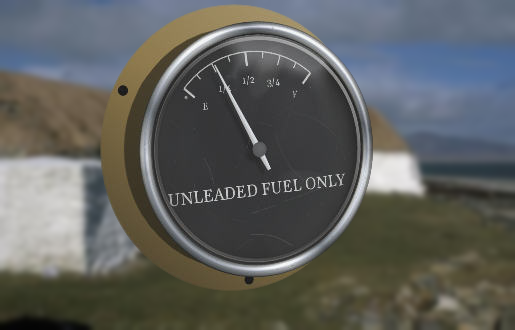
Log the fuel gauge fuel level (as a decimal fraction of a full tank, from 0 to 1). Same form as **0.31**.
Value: **0.25**
